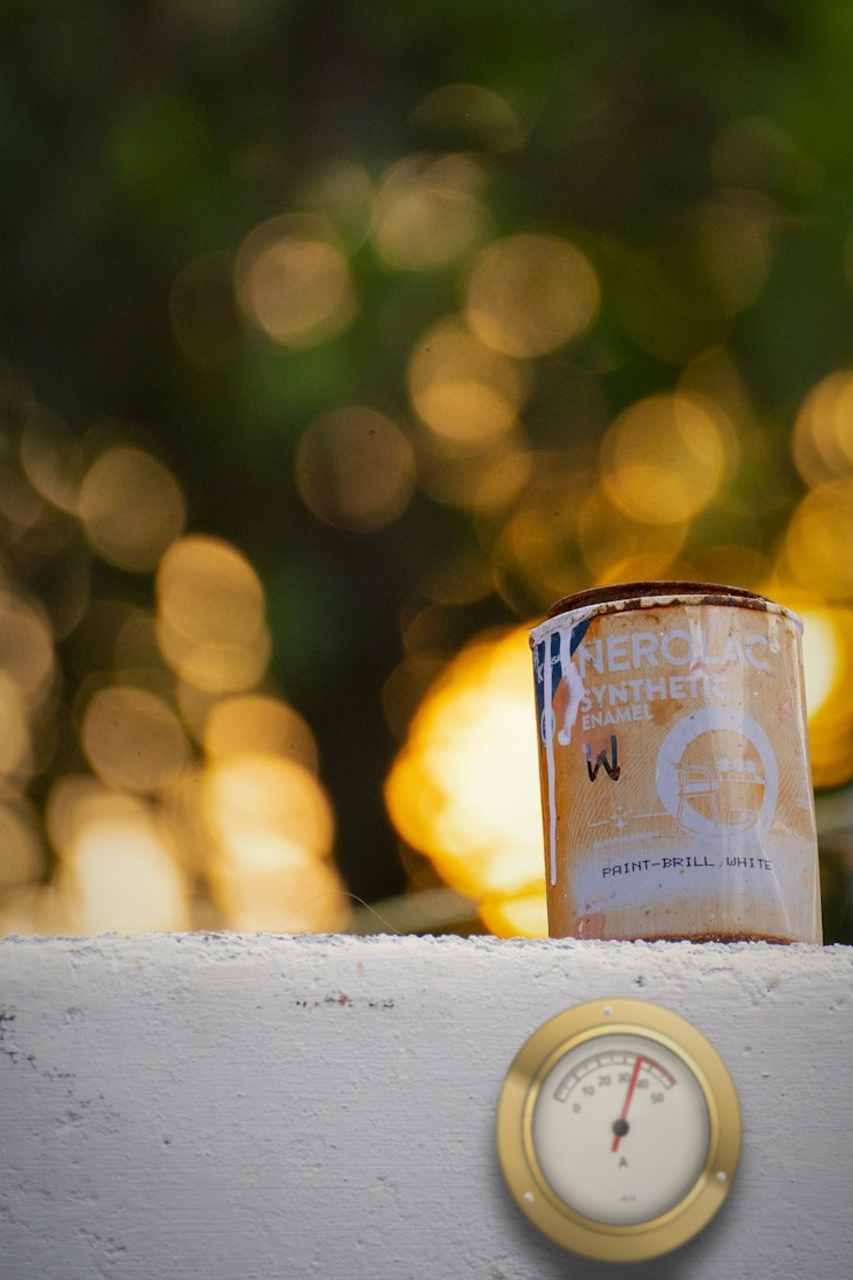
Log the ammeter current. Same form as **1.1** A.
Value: **35** A
